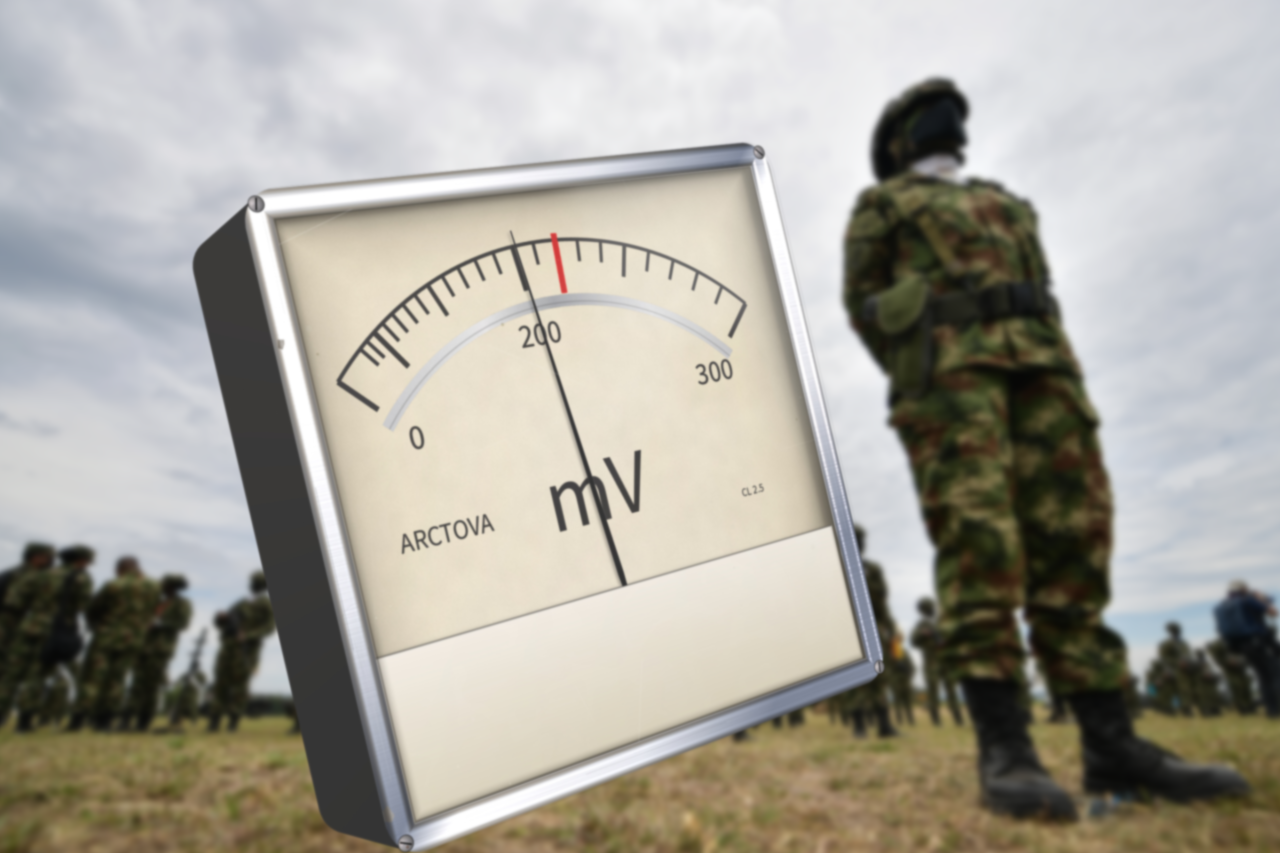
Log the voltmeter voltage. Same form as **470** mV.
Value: **200** mV
